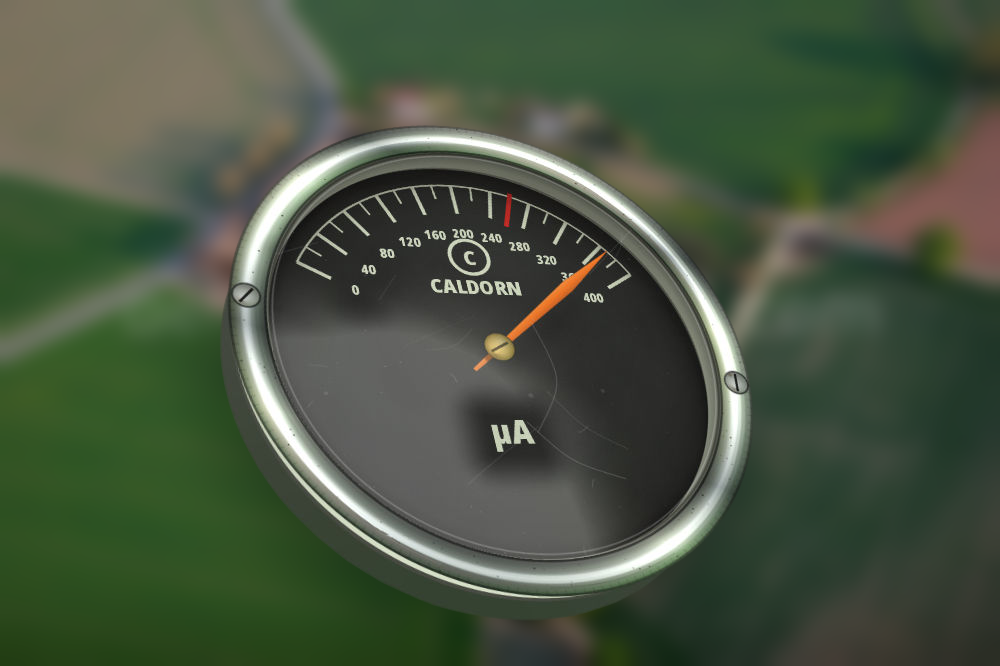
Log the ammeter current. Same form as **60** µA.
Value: **370** µA
